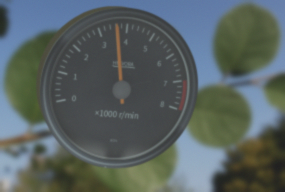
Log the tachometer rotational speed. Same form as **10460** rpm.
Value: **3600** rpm
